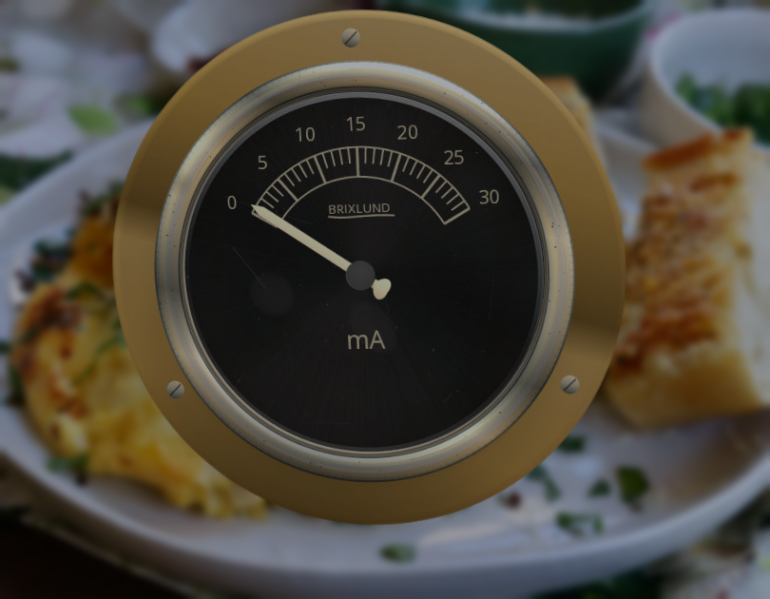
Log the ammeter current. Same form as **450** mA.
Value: **1** mA
